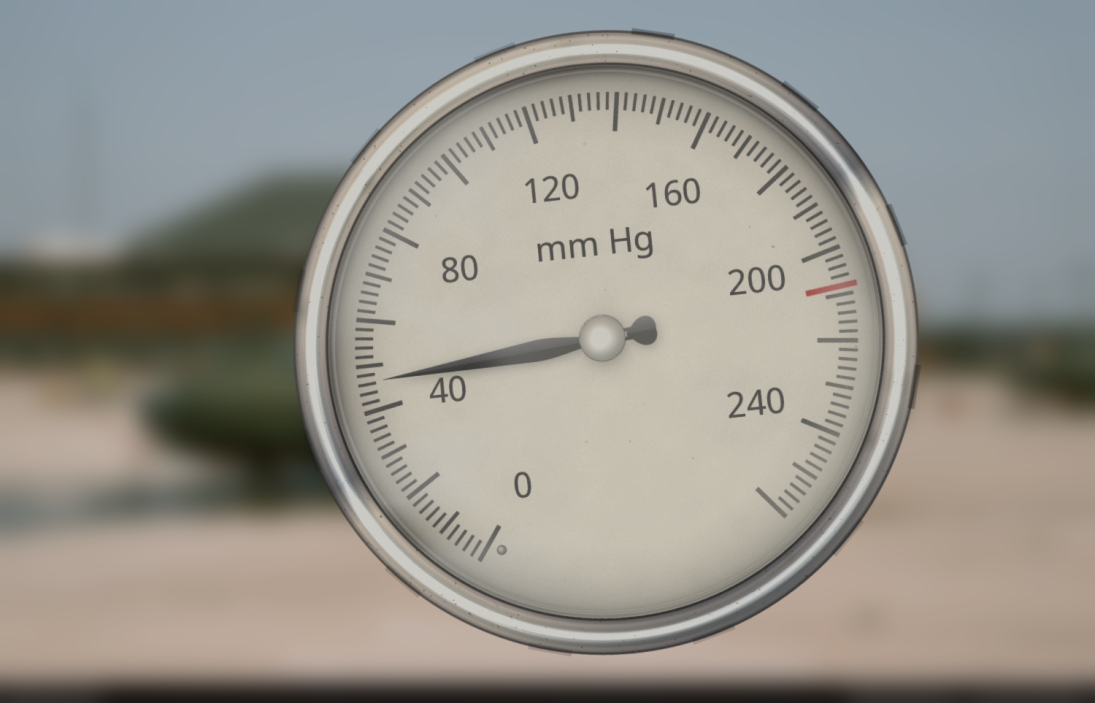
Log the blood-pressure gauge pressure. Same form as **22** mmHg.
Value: **46** mmHg
